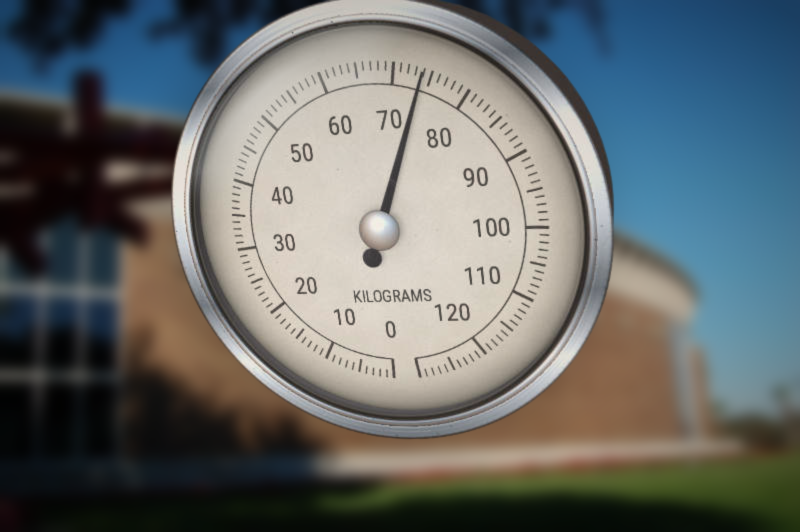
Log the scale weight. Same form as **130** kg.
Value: **74** kg
